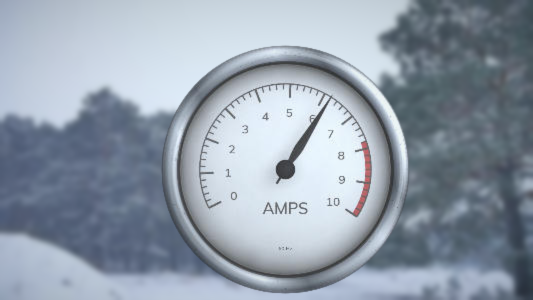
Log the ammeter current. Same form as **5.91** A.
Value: **6.2** A
